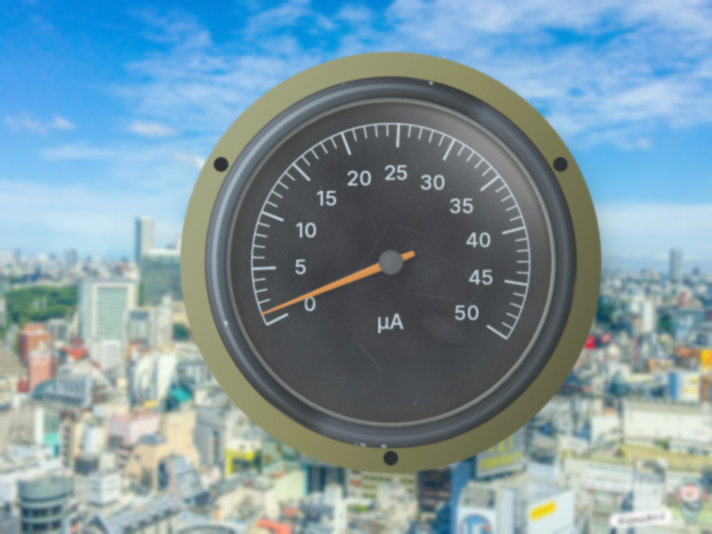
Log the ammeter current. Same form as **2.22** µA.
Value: **1** µA
